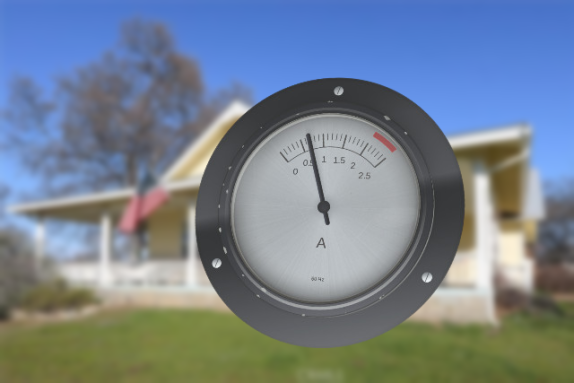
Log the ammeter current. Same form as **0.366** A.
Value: **0.7** A
